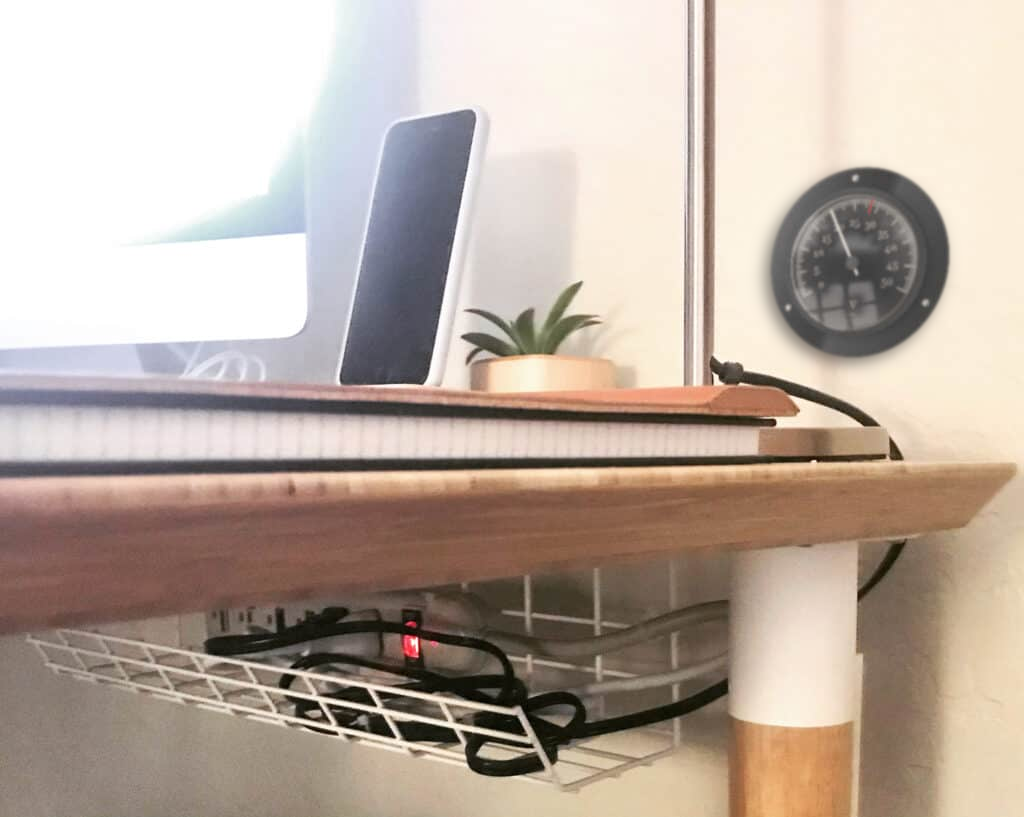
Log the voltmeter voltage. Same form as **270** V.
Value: **20** V
